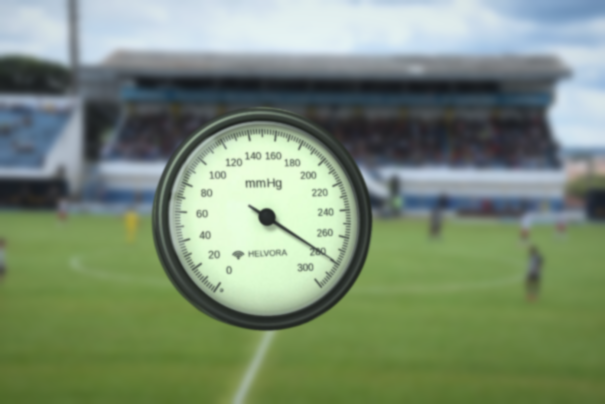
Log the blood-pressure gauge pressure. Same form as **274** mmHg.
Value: **280** mmHg
